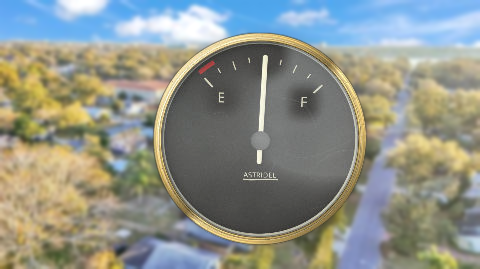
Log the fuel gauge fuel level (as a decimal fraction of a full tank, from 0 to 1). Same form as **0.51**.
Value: **0.5**
